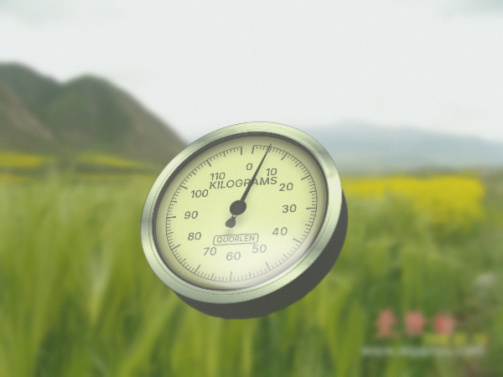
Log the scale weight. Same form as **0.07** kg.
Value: **5** kg
